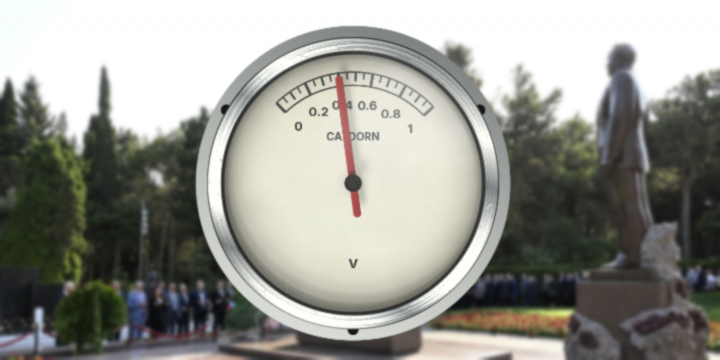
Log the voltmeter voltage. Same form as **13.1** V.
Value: **0.4** V
